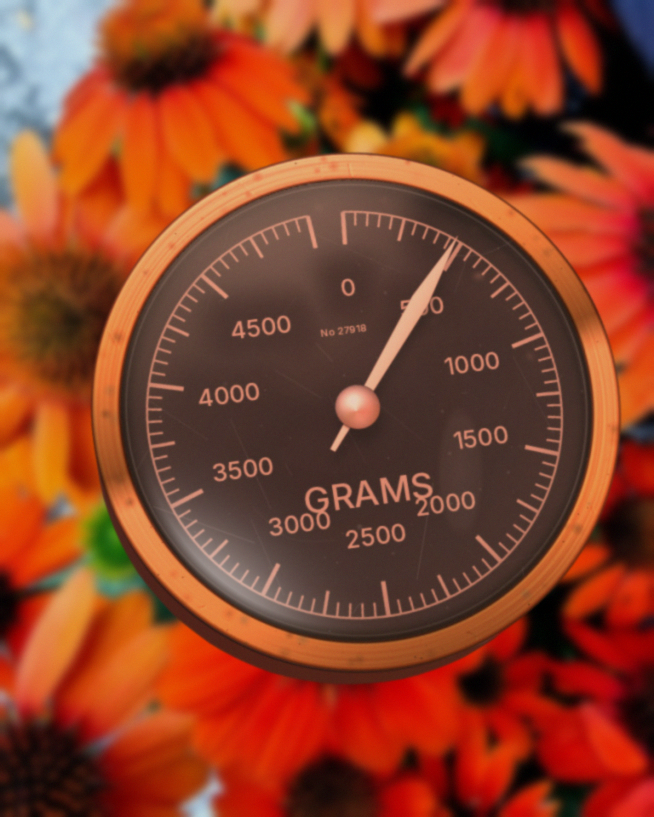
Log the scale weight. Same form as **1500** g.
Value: **475** g
